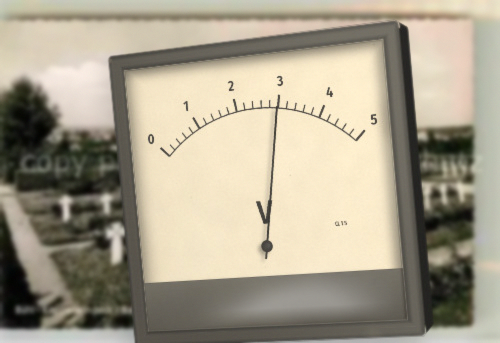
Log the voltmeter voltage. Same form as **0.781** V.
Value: **3** V
